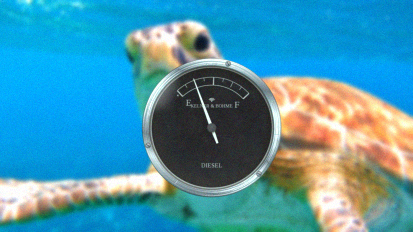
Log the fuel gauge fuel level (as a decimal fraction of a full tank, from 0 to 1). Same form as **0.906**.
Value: **0.25**
